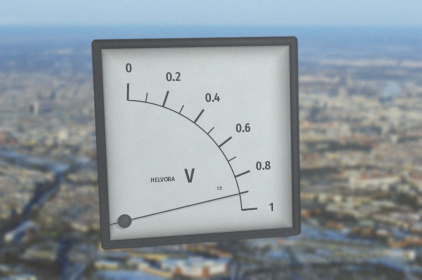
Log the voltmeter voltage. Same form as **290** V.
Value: **0.9** V
